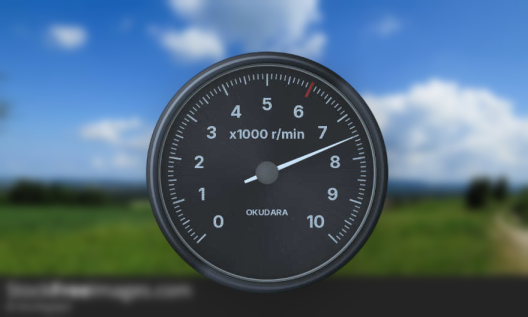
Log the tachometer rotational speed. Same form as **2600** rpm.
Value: **7500** rpm
